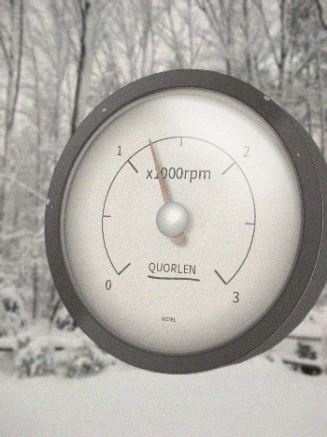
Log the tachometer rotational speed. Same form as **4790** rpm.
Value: **1250** rpm
